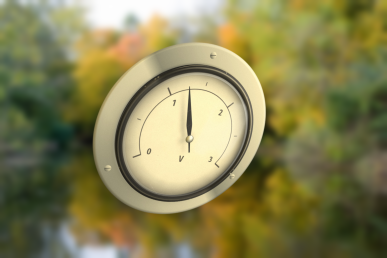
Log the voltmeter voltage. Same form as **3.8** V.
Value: **1.25** V
